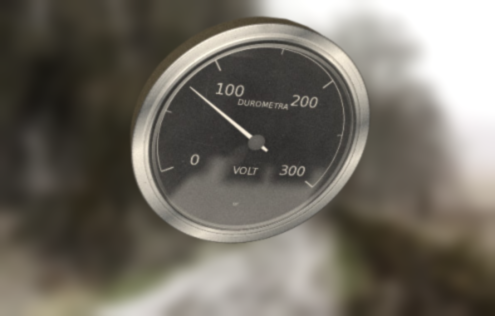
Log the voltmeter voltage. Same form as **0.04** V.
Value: **75** V
